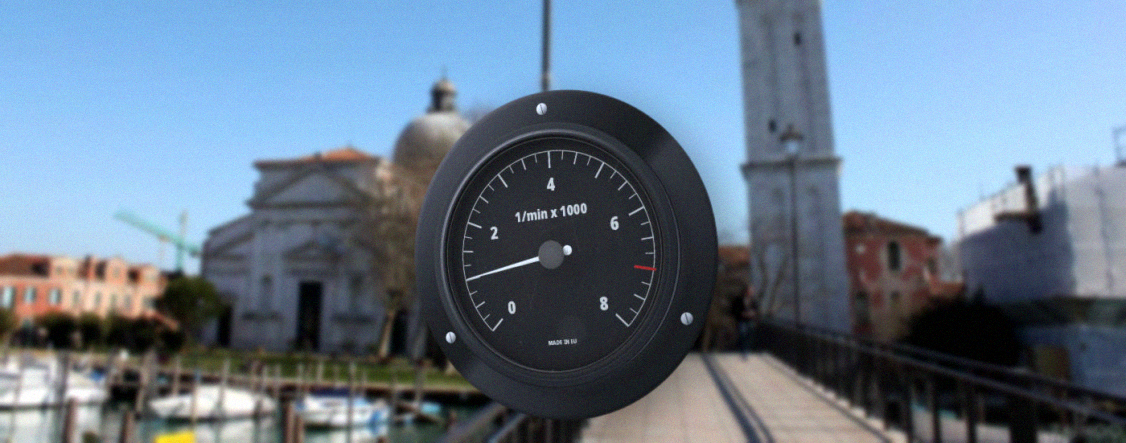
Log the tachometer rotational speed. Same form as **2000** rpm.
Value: **1000** rpm
